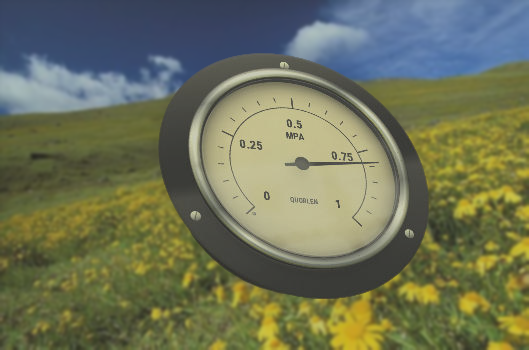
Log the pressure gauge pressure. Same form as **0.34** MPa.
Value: **0.8** MPa
